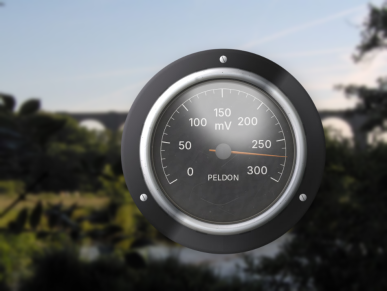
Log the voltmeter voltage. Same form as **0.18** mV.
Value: **270** mV
